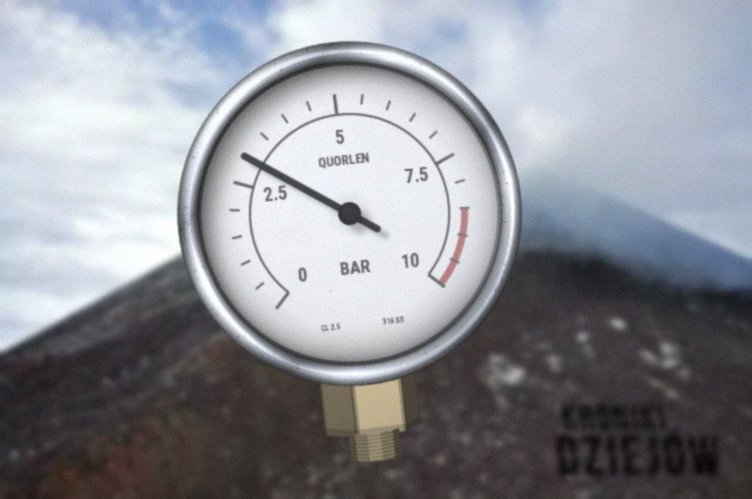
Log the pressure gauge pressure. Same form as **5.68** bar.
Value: **3** bar
